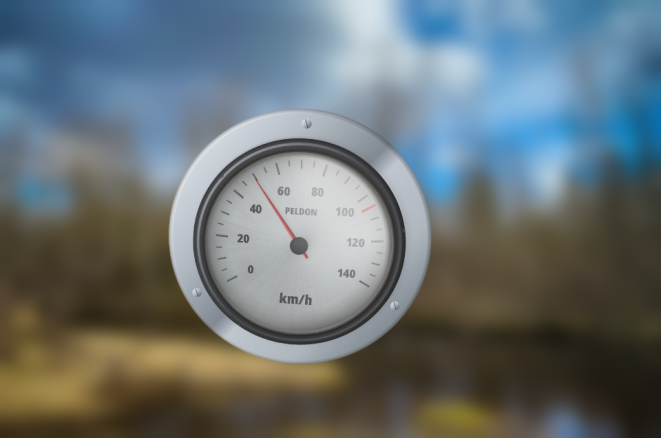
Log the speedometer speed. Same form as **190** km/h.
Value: **50** km/h
